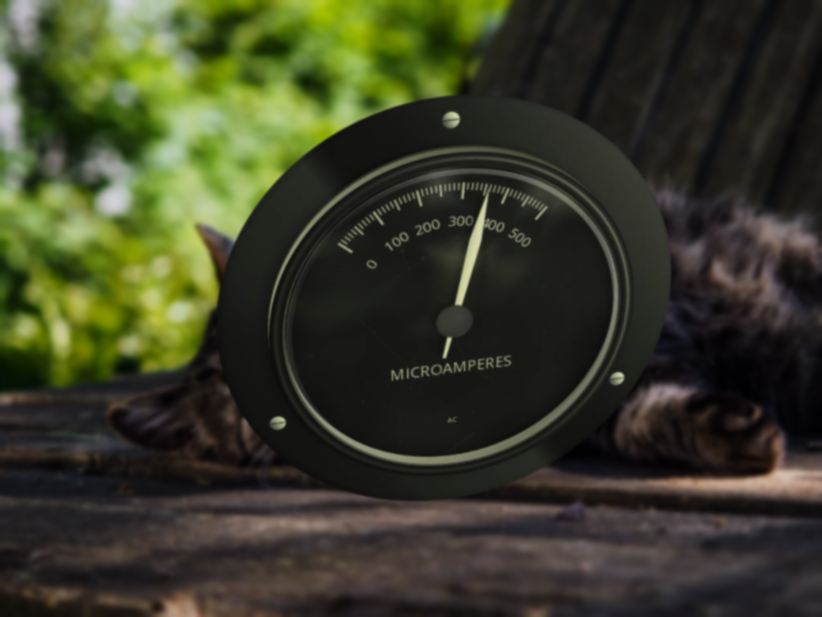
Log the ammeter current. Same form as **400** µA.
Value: **350** µA
